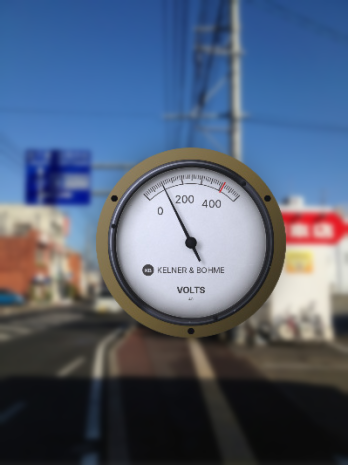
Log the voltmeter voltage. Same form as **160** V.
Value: **100** V
